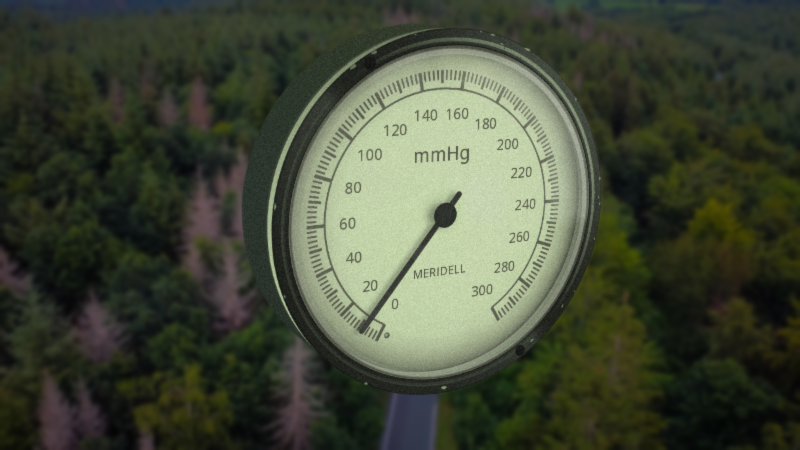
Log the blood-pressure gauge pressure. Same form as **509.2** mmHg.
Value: **10** mmHg
